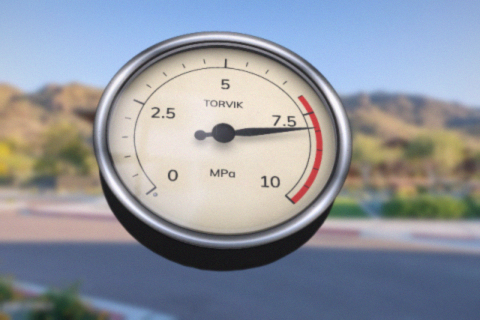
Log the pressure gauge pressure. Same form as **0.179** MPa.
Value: **8** MPa
